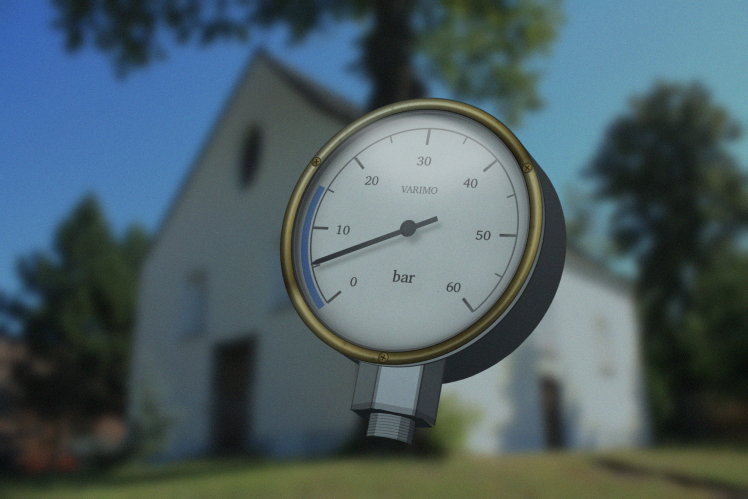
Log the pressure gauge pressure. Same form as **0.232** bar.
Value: **5** bar
